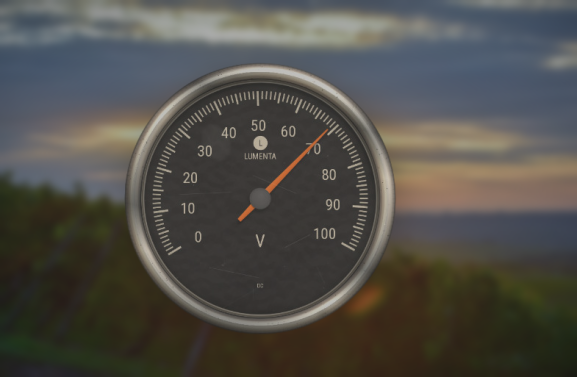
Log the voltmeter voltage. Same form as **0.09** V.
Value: **69** V
